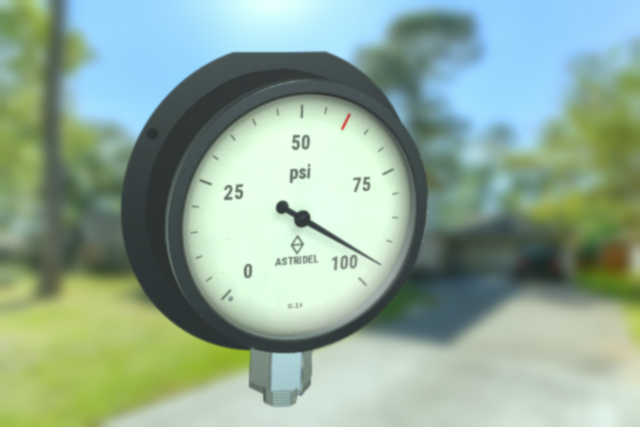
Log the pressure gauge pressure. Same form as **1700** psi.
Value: **95** psi
